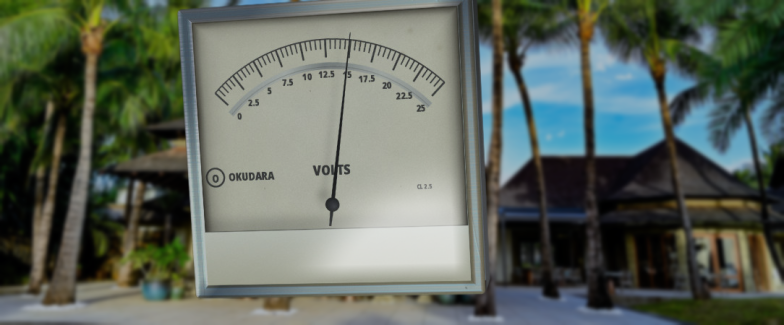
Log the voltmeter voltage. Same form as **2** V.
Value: **15** V
